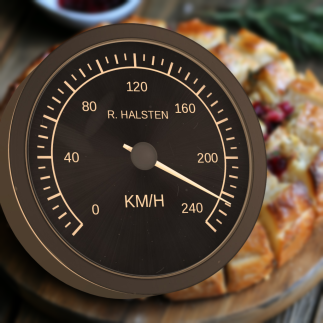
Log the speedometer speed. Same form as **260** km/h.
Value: **225** km/h
